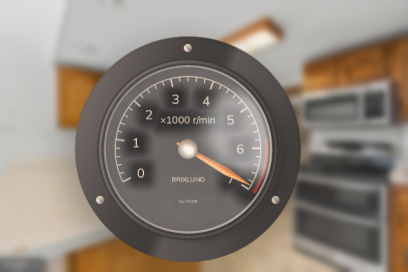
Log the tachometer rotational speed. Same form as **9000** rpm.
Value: **6900** rpm
